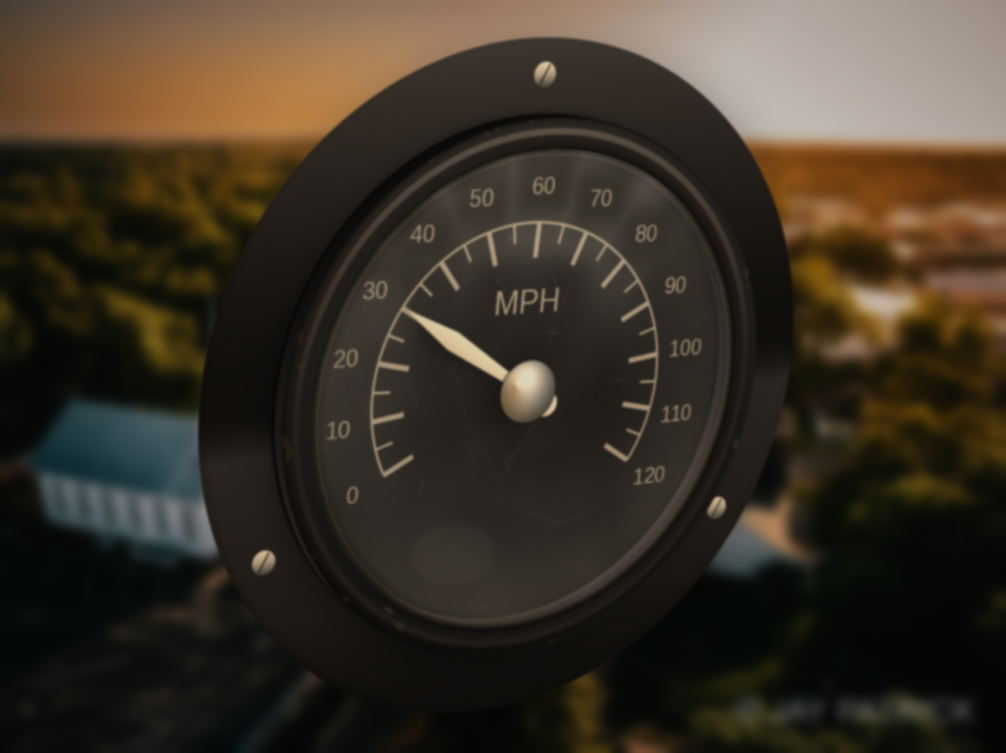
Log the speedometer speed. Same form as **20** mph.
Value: **30** mph
